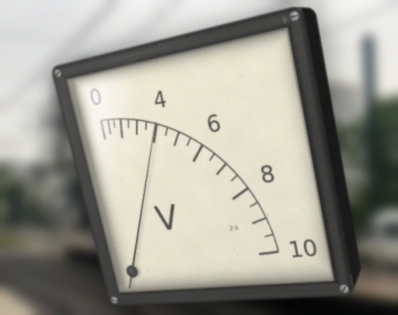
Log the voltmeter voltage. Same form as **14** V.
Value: **4** V
